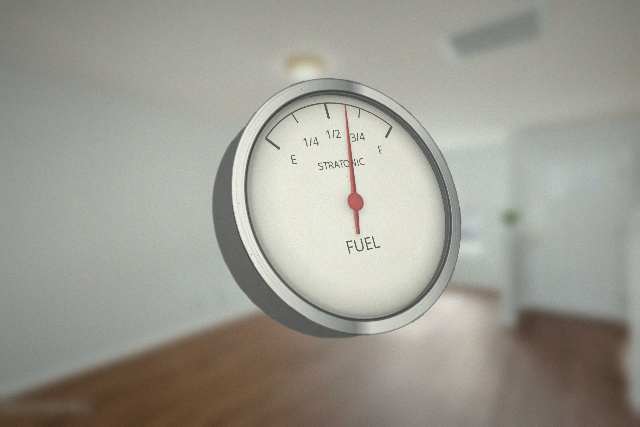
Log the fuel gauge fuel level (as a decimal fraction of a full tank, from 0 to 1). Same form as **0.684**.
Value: **0.625**
